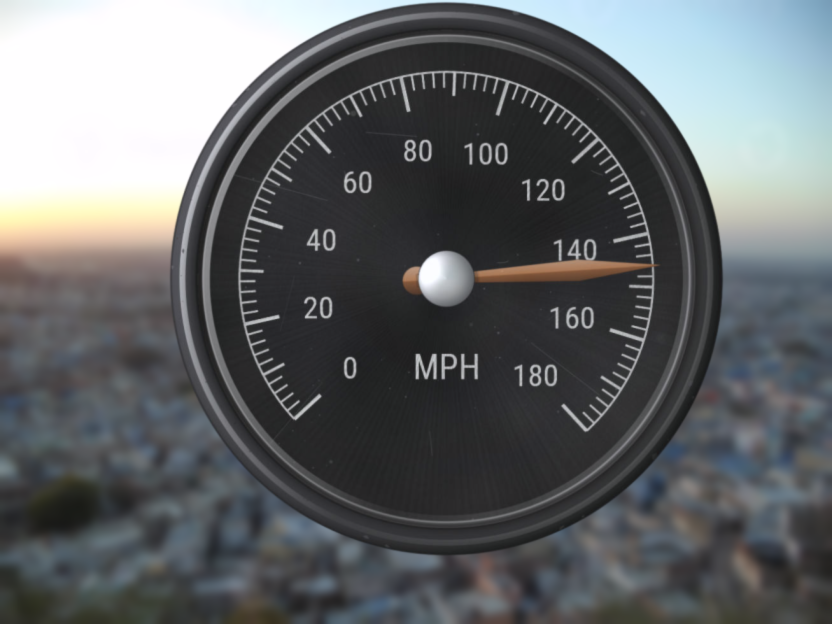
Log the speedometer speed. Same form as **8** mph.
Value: **146** mph
